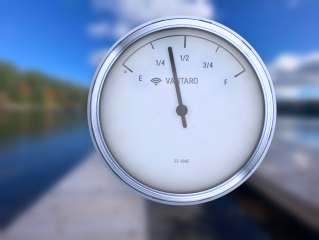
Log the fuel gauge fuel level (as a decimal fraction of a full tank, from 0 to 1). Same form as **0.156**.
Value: **0.375**
